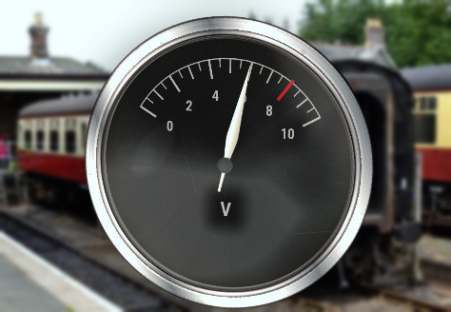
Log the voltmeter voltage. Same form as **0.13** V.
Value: **6** V
